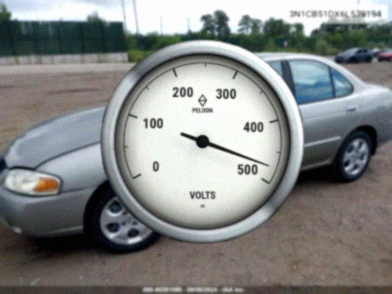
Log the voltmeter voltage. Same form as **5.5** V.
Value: **475** V
